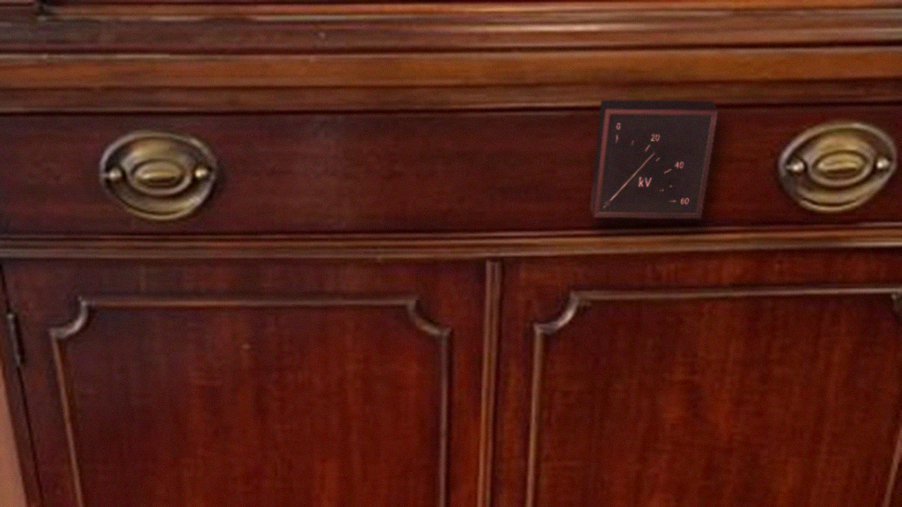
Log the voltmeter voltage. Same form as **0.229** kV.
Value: **25** kV
